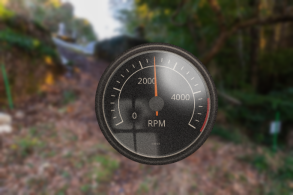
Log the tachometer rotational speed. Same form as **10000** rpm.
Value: **2400** rpm
